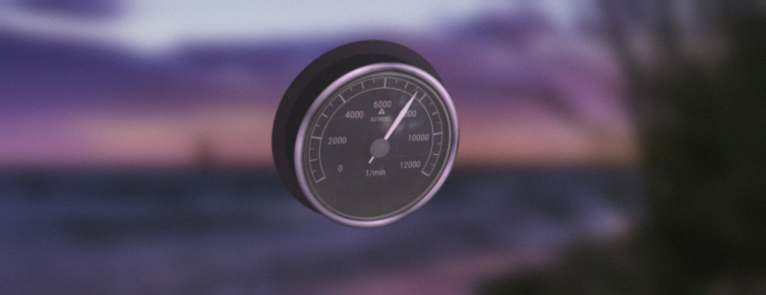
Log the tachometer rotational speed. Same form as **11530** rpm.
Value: **7500** rpm
